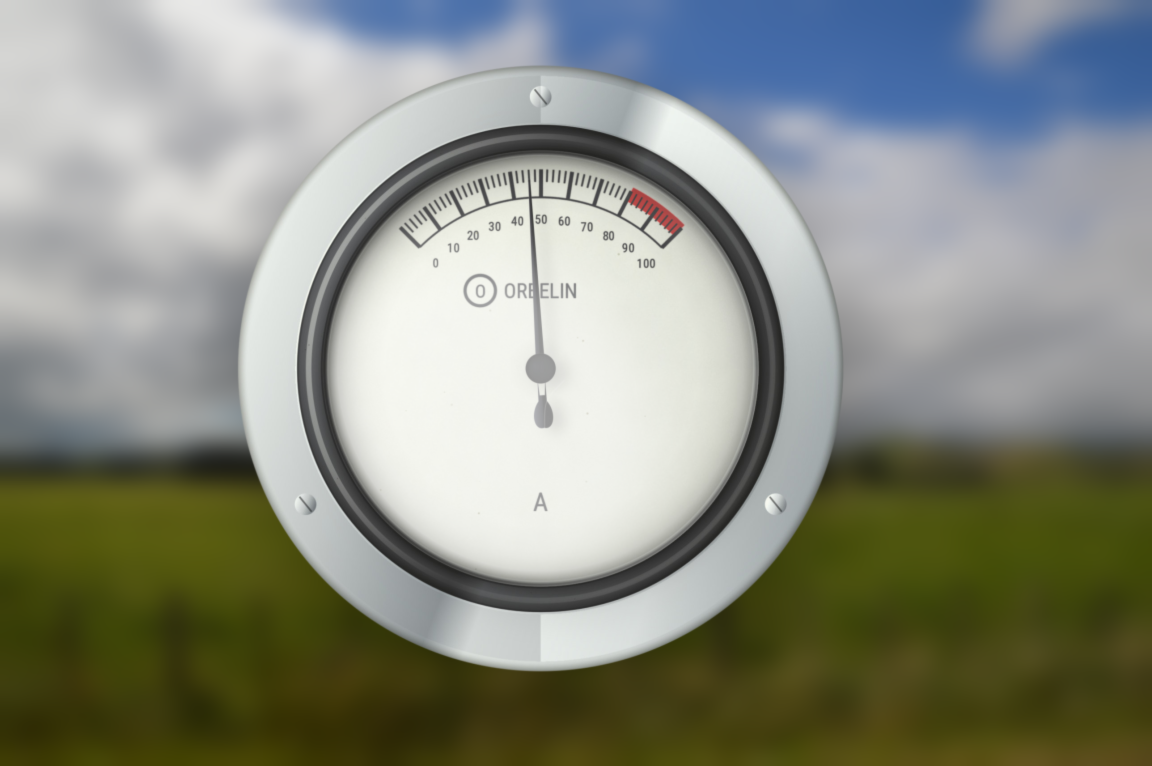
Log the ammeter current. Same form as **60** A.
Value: **46** A
